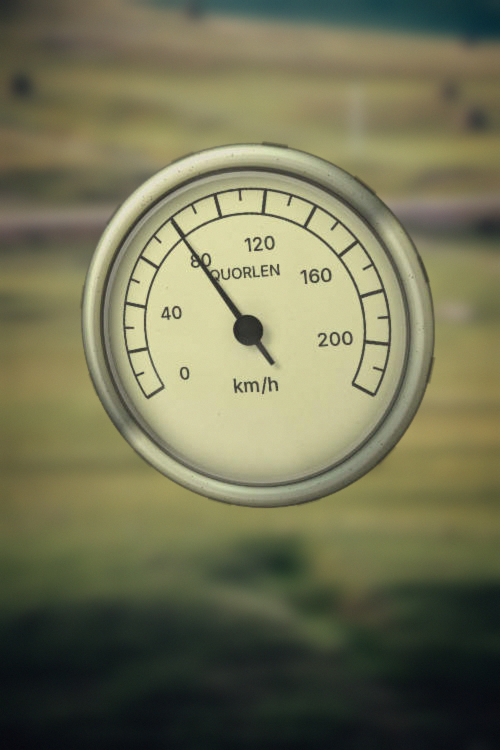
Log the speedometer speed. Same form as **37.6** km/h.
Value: **80** km/h
